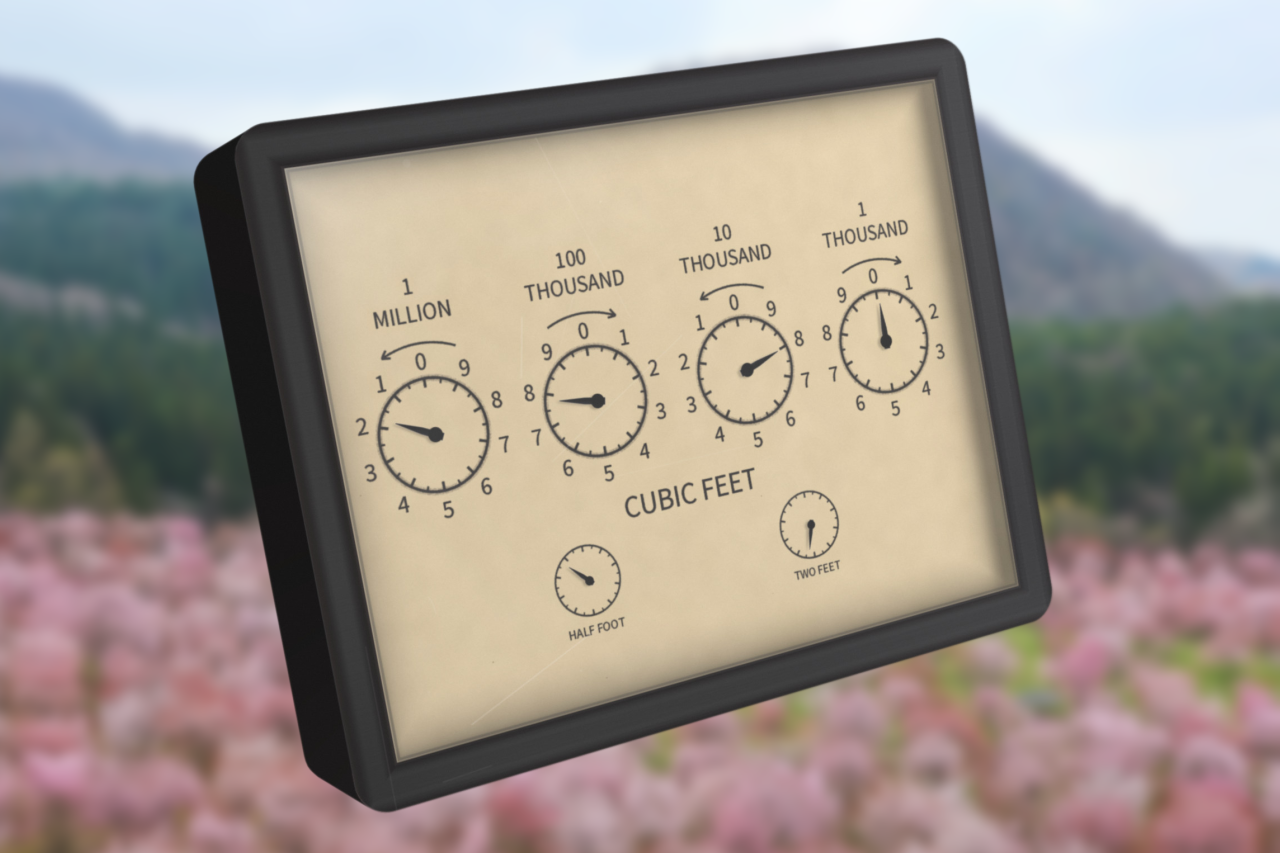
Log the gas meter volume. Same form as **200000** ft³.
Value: **178000** ft³
